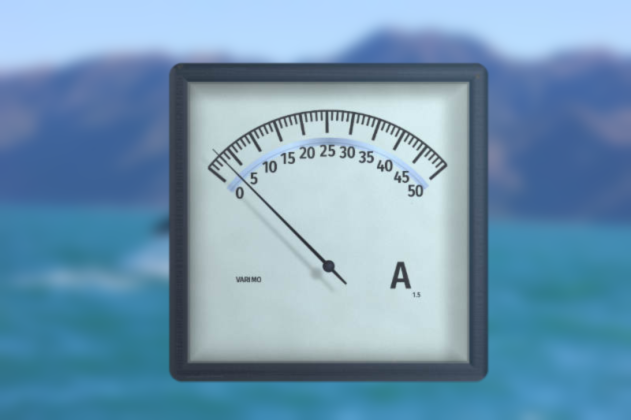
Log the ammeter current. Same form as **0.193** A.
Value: **3** A
